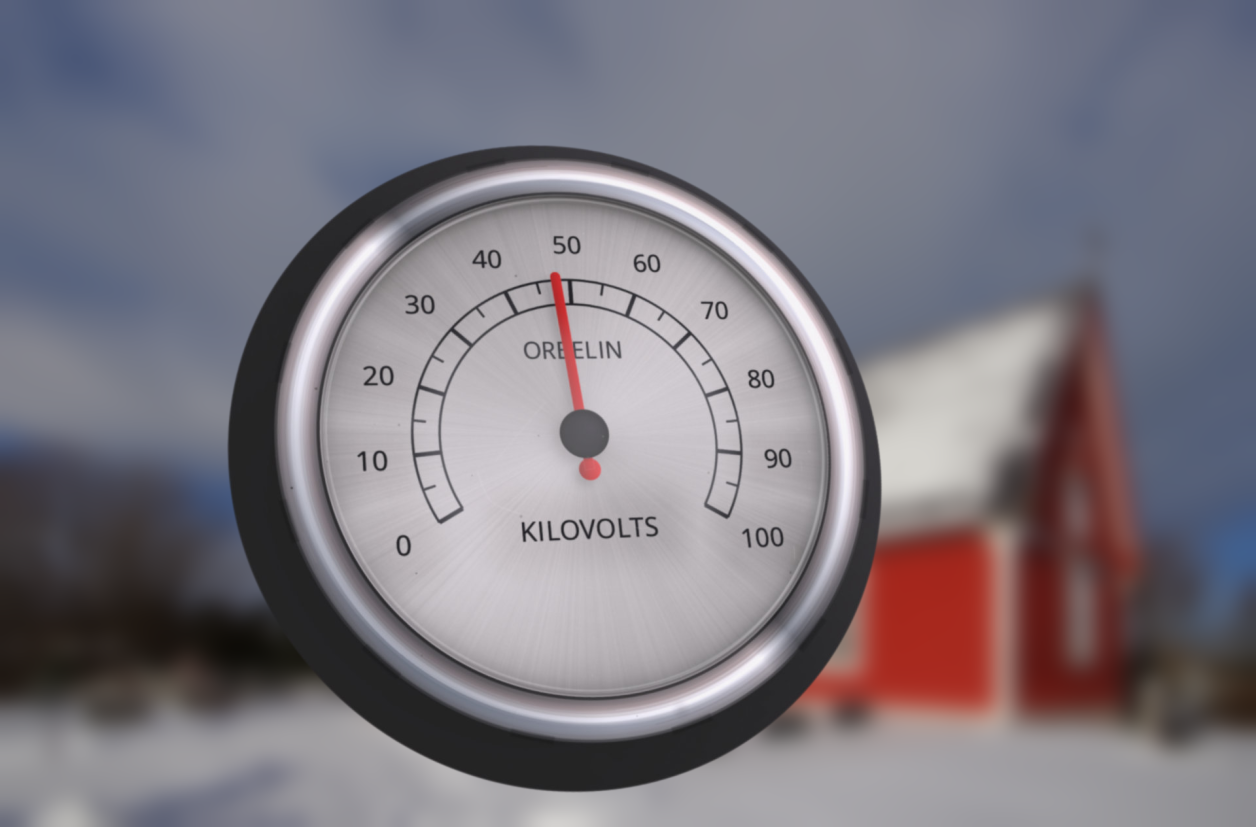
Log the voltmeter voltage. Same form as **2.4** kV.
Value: **47.5** kV
